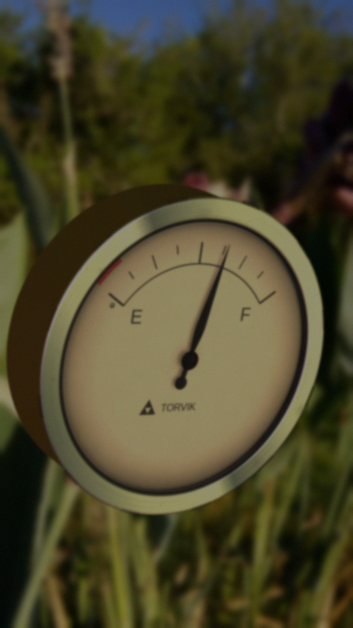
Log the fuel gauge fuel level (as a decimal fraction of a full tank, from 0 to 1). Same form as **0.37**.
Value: **0.625**
